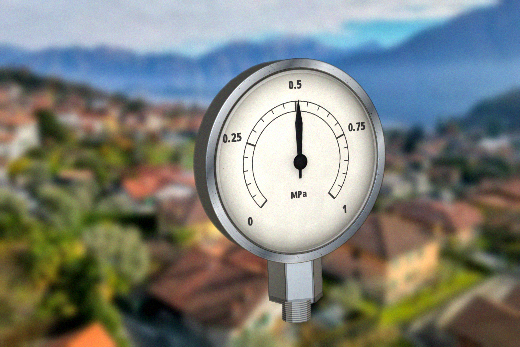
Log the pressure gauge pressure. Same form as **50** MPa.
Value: **0.5** MPa
